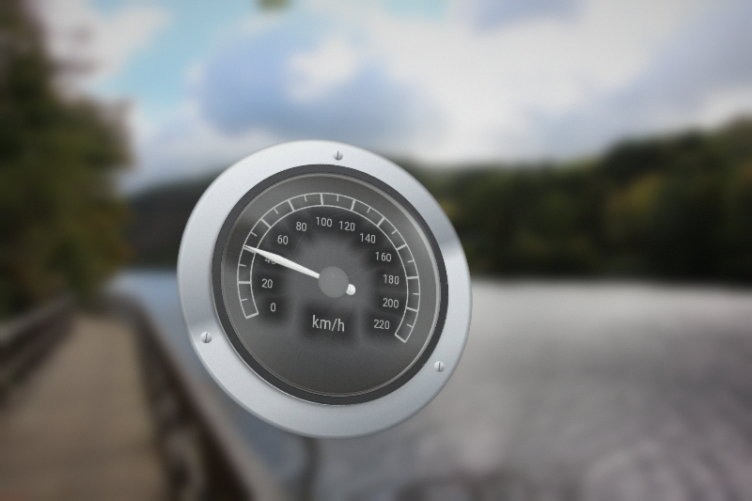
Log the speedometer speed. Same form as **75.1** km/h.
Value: **40** km/h
